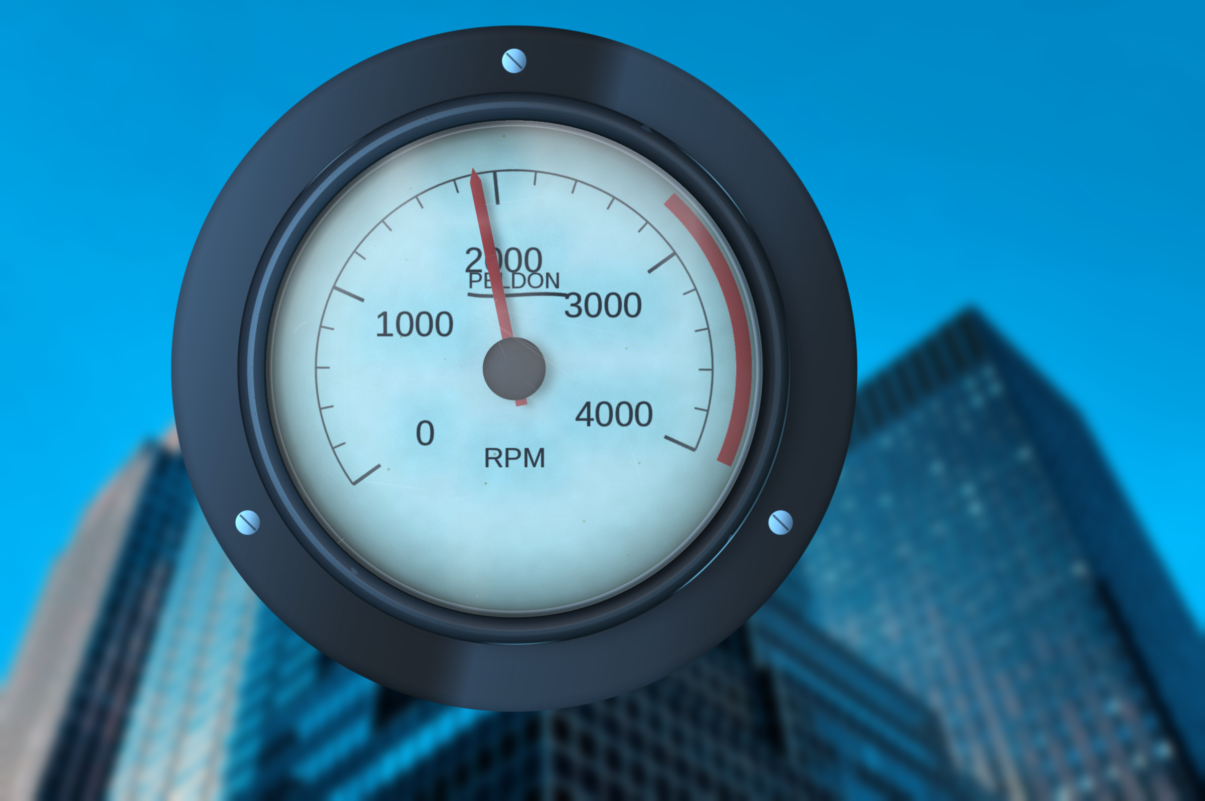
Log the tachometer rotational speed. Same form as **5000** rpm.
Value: **1900** rpm
